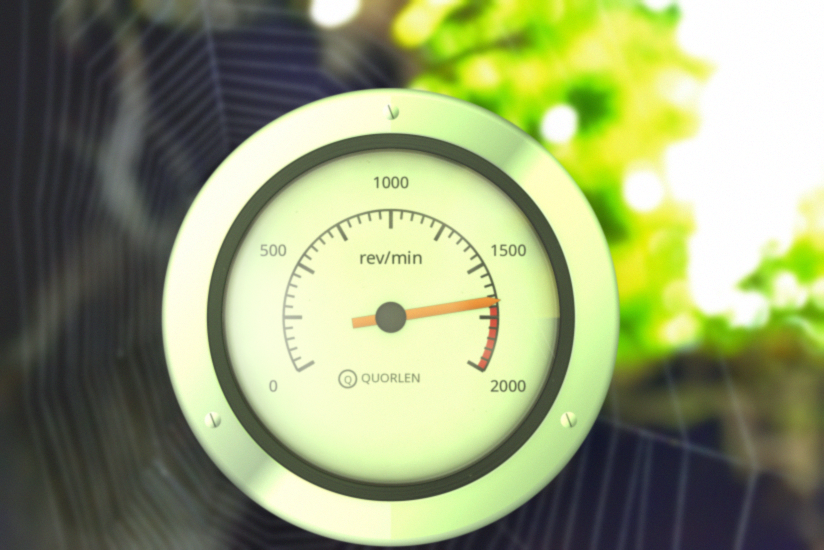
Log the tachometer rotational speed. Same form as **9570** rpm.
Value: **1675** rpm
